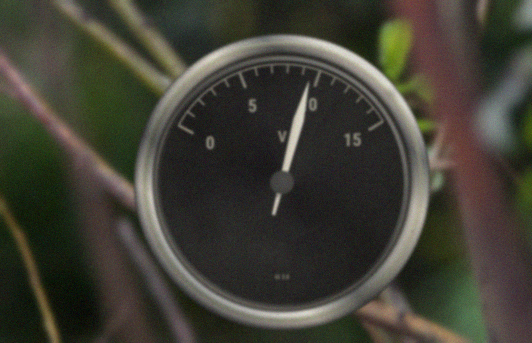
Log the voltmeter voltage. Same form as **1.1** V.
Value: **9.5** V
